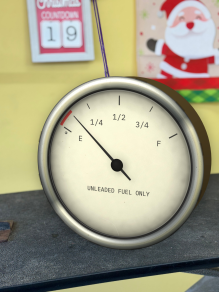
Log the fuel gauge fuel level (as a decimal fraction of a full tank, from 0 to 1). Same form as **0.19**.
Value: **0.125**
